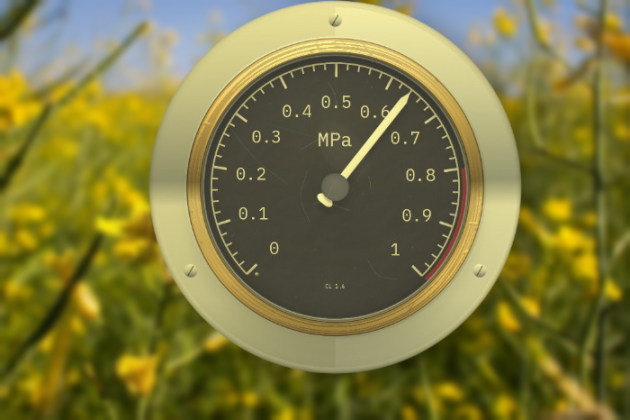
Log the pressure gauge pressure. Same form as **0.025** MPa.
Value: **0.64** MPa
